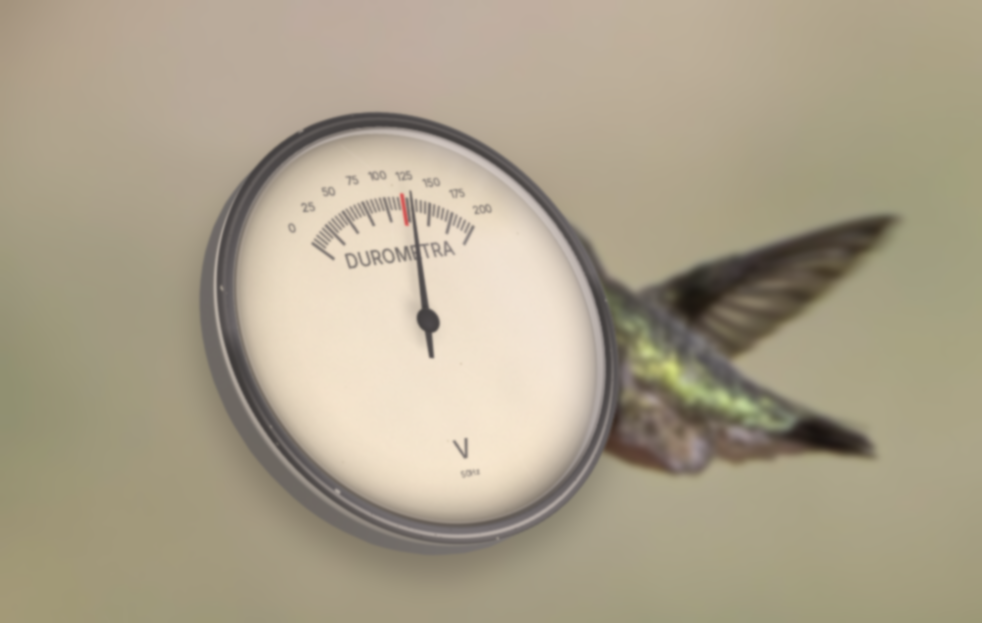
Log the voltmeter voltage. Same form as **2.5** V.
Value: **125** V
